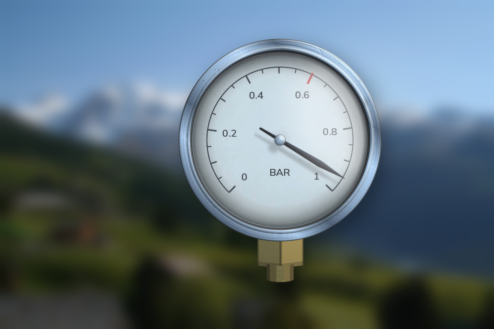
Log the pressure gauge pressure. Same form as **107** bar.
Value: **0.95** bar
